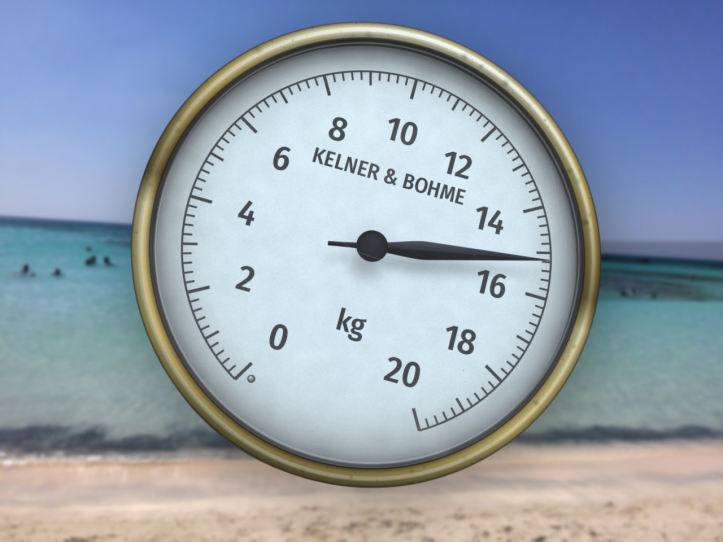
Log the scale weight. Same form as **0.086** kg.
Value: **15.2** kg
